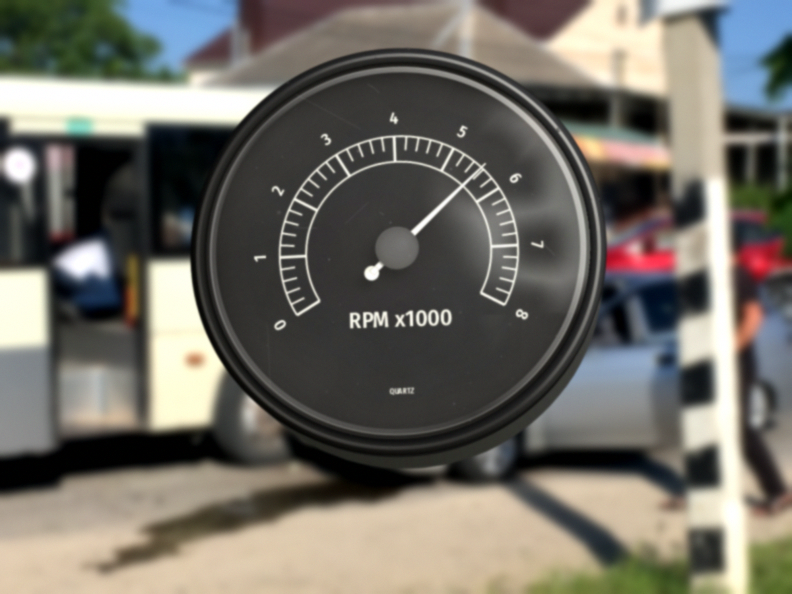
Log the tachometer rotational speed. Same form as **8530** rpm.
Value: **5600** rpm
